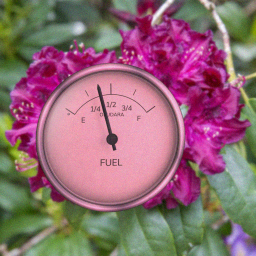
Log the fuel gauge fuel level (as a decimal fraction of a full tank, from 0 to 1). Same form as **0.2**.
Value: **0.375**
